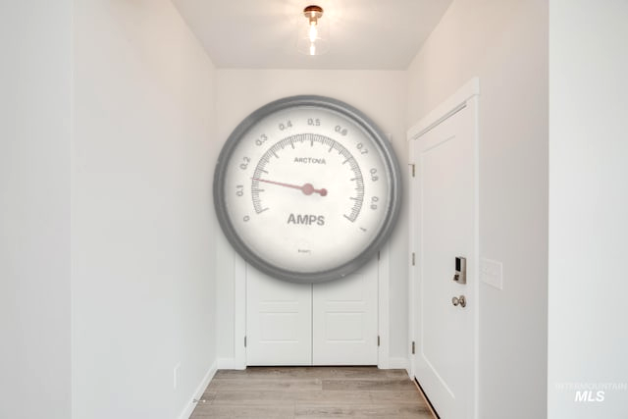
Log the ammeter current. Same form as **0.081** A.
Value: **0.15** A
